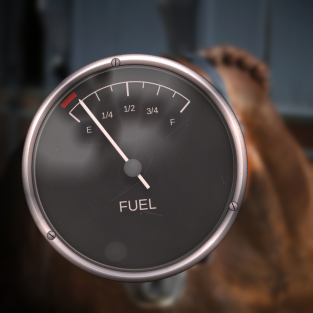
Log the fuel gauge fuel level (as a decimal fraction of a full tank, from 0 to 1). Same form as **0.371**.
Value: **0.125**
